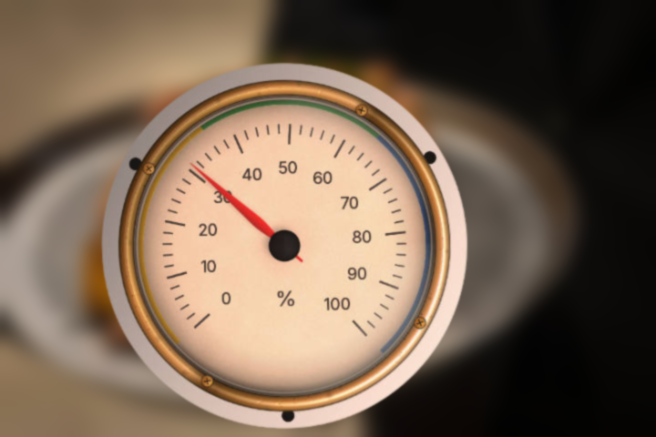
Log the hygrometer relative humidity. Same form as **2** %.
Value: **31** %
